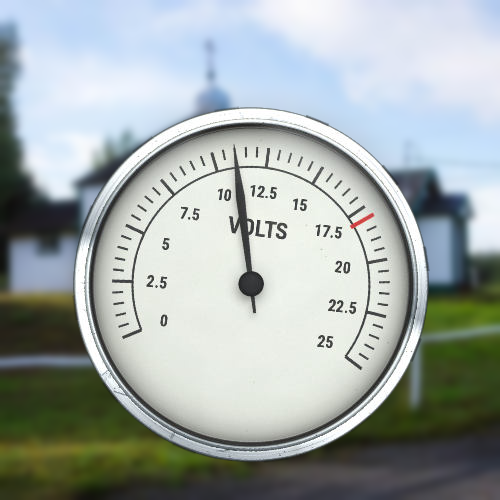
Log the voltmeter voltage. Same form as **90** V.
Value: **11** V
